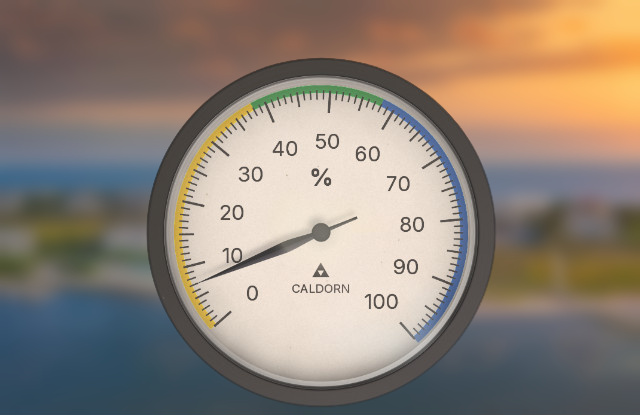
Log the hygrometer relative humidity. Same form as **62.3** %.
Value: **7** %
